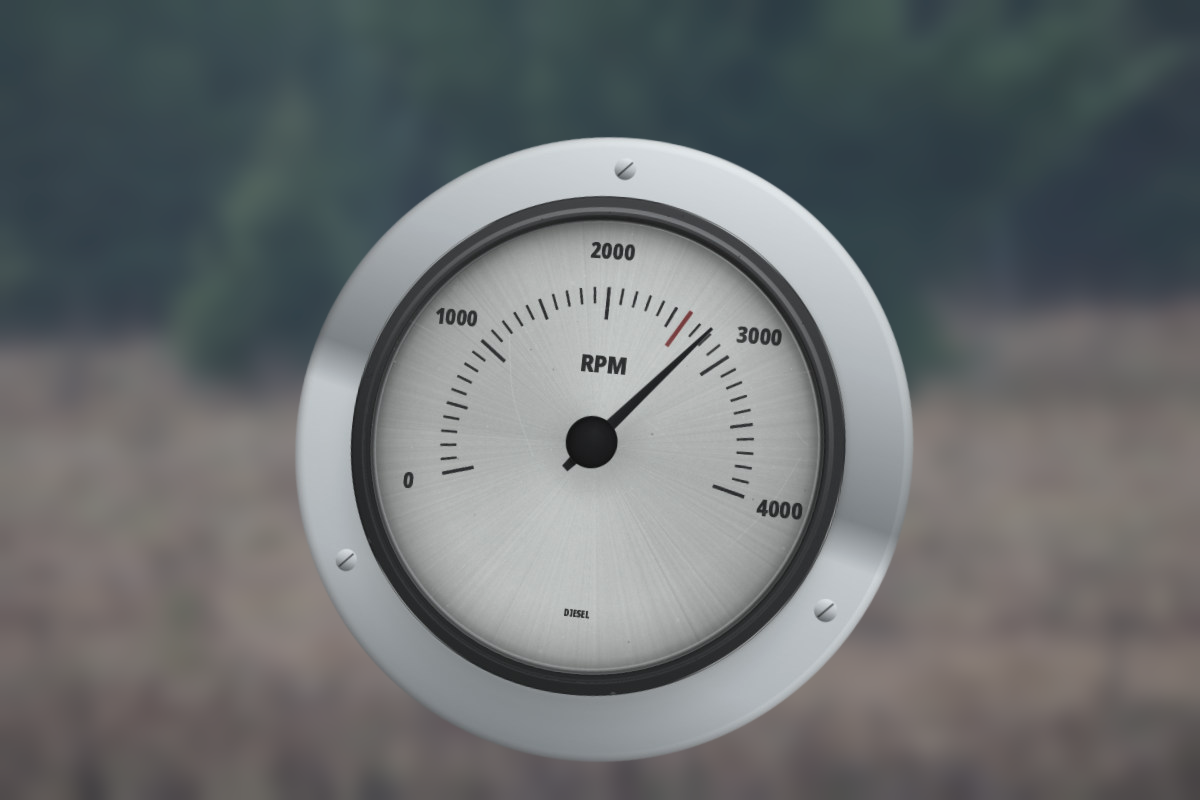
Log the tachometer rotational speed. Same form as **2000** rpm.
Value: **2800** rpm
